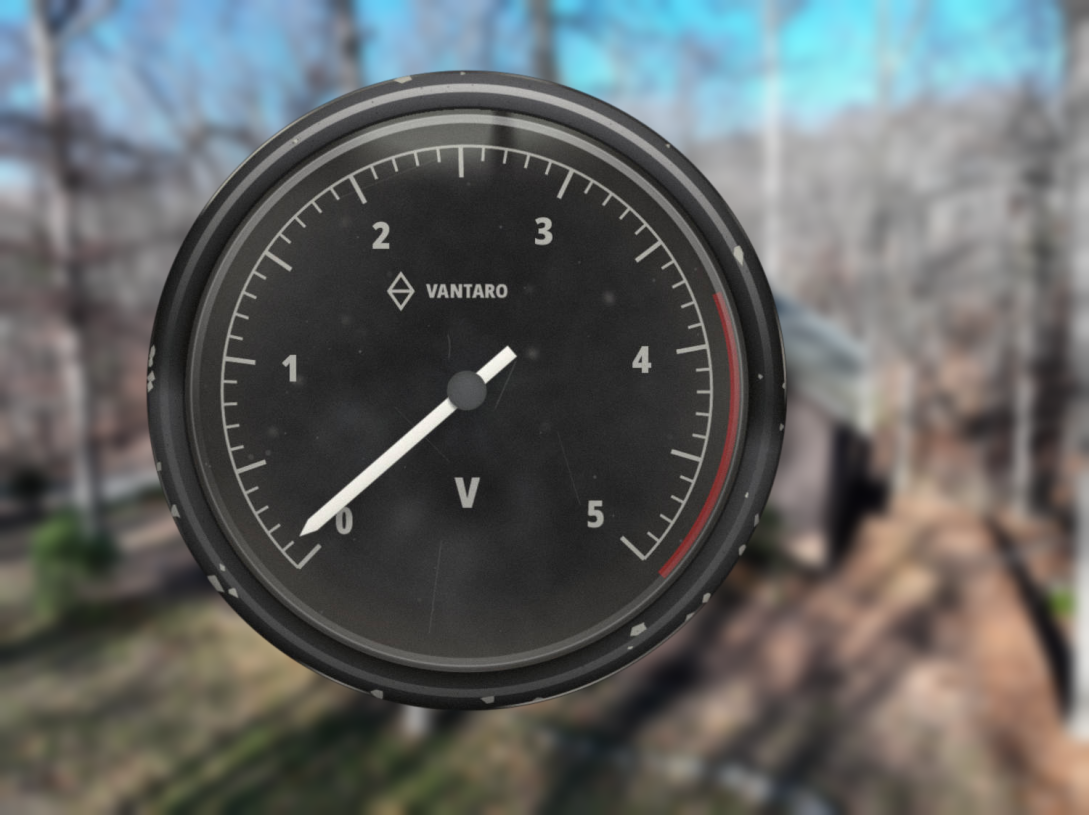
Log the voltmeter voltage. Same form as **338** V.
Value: **0.1** V
